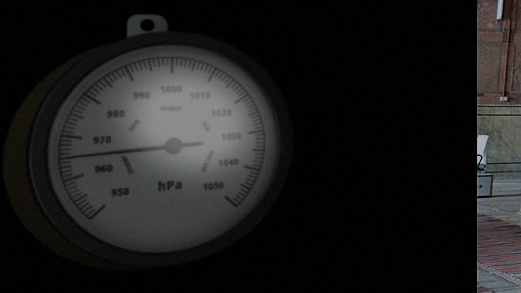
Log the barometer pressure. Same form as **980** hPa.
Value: **965** hPa
